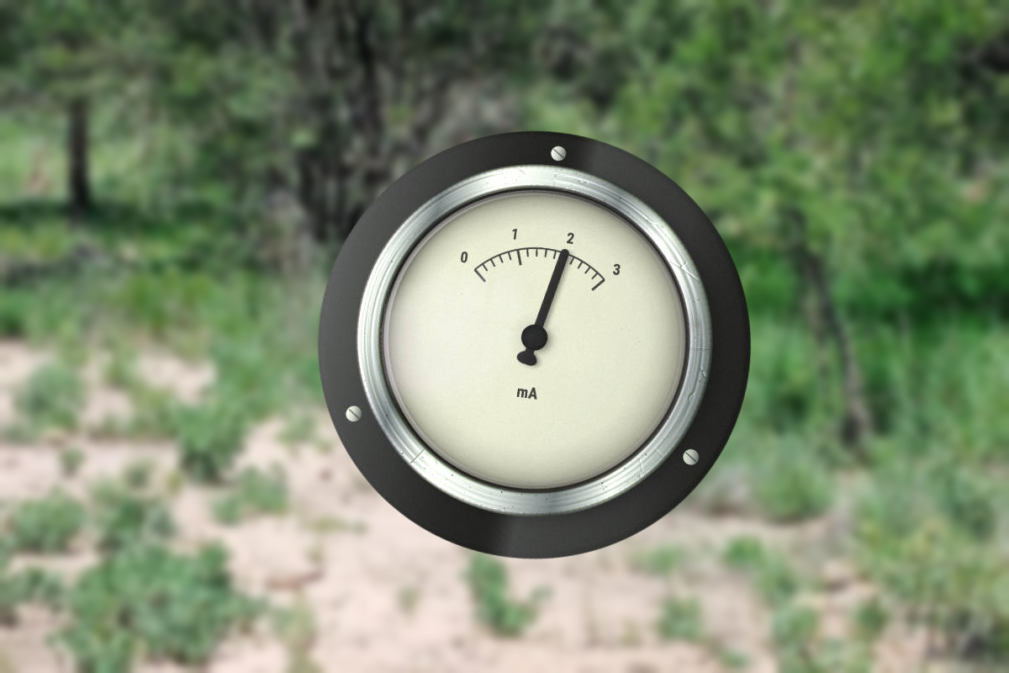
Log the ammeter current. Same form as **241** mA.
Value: **2** mA
